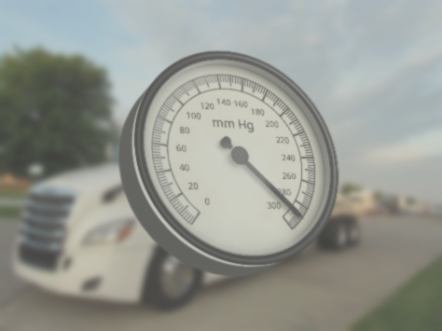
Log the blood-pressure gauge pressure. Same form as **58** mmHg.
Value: **290** mmHg
